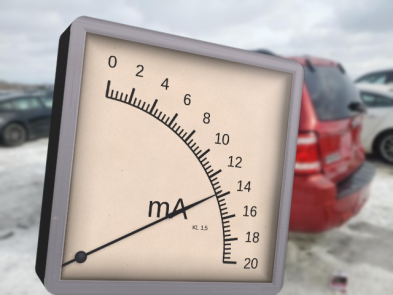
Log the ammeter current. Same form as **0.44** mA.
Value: **13.6** mA
